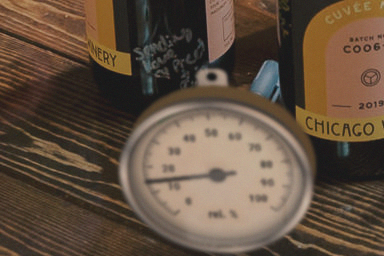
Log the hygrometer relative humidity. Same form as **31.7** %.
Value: **15** %
